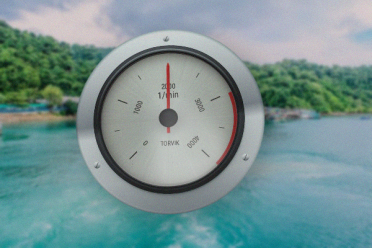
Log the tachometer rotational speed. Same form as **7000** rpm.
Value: **2000** rpm
